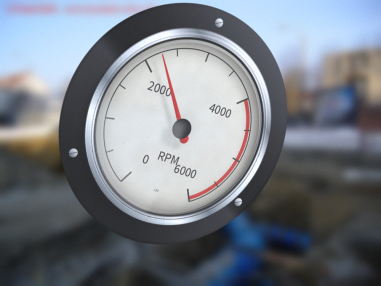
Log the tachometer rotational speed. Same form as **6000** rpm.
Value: **2250** rpm
